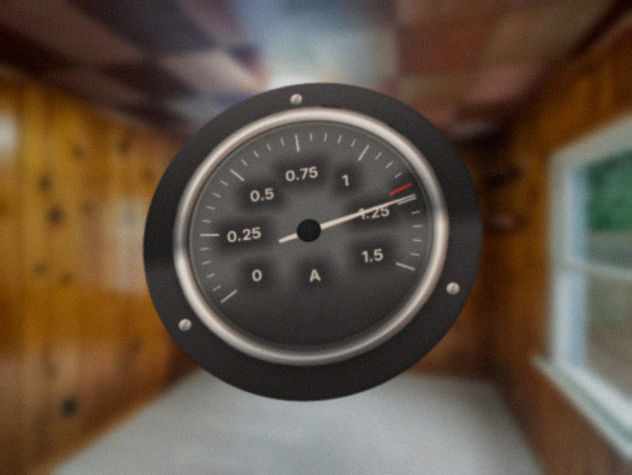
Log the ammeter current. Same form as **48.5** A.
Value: **1.25** A
